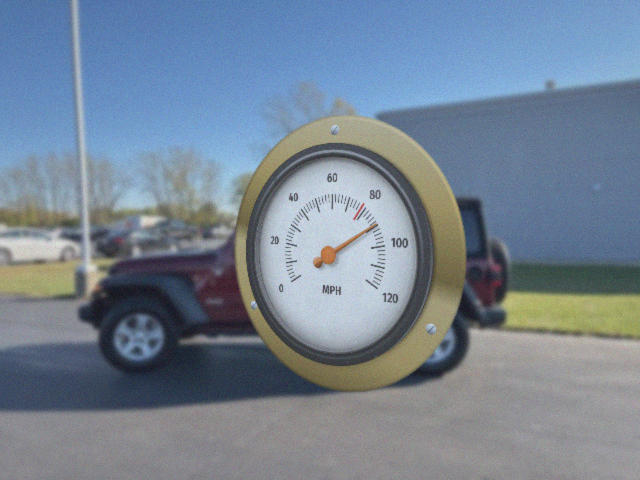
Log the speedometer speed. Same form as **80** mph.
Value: **90** mph
